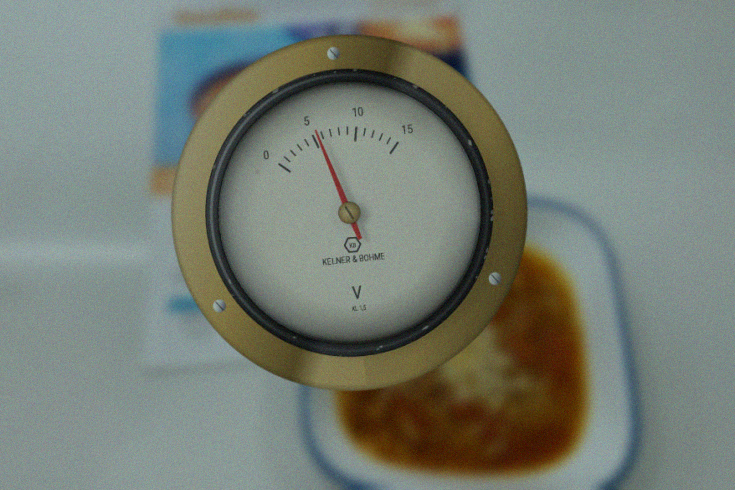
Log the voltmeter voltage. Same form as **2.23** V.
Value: **5.5** V
